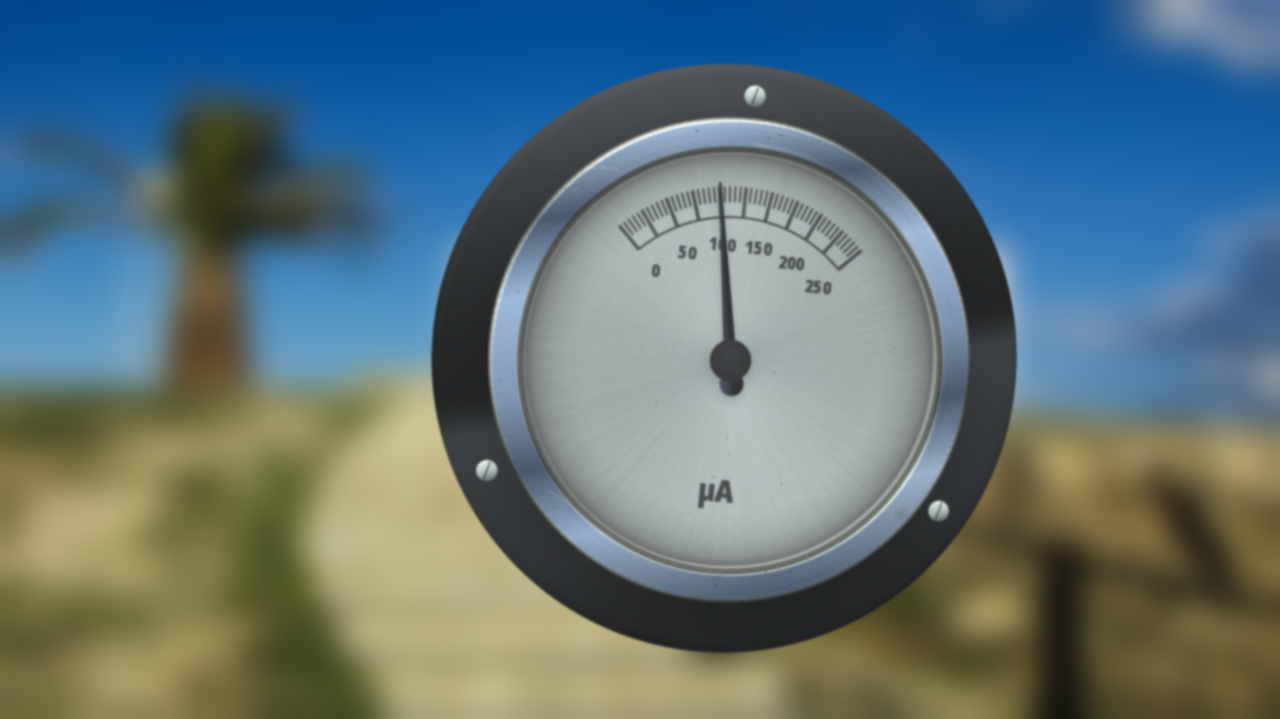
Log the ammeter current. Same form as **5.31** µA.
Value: **100** µA
